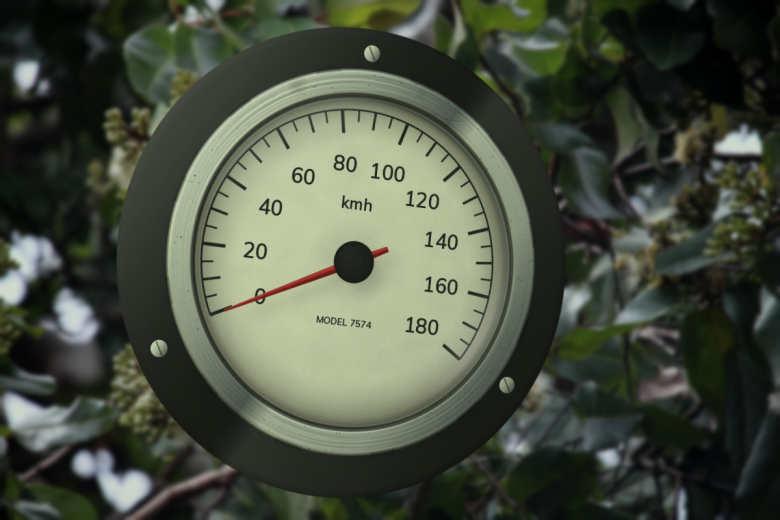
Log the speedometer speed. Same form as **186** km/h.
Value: **0** km/h
